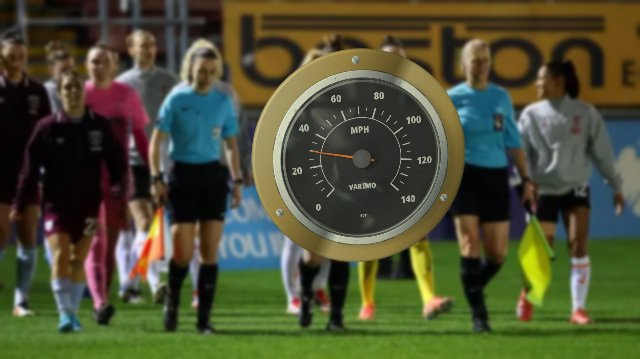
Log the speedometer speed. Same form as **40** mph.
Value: **30** mph
